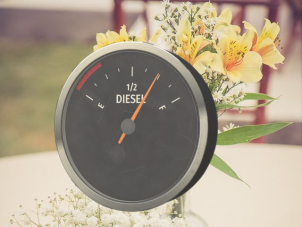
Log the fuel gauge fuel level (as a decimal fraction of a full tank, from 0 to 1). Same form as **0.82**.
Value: **0.75**
